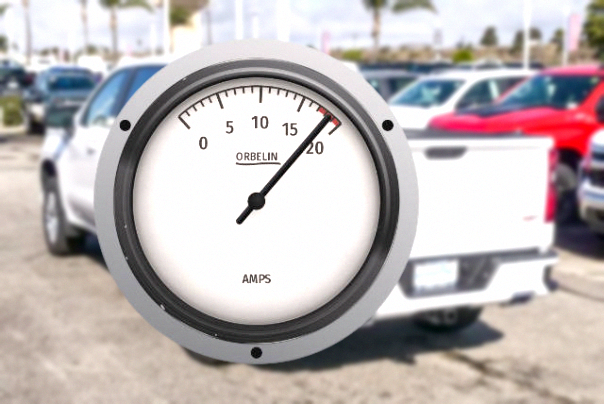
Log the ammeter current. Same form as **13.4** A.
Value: **18.5** A
